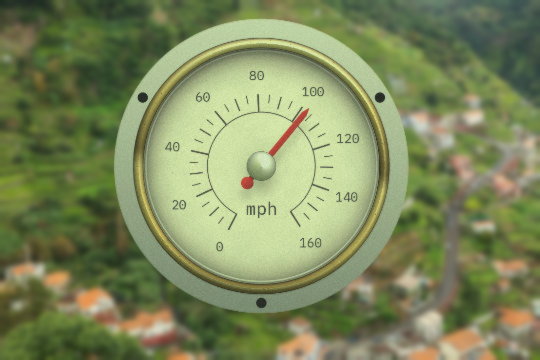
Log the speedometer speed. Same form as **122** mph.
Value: **102.5** mph
